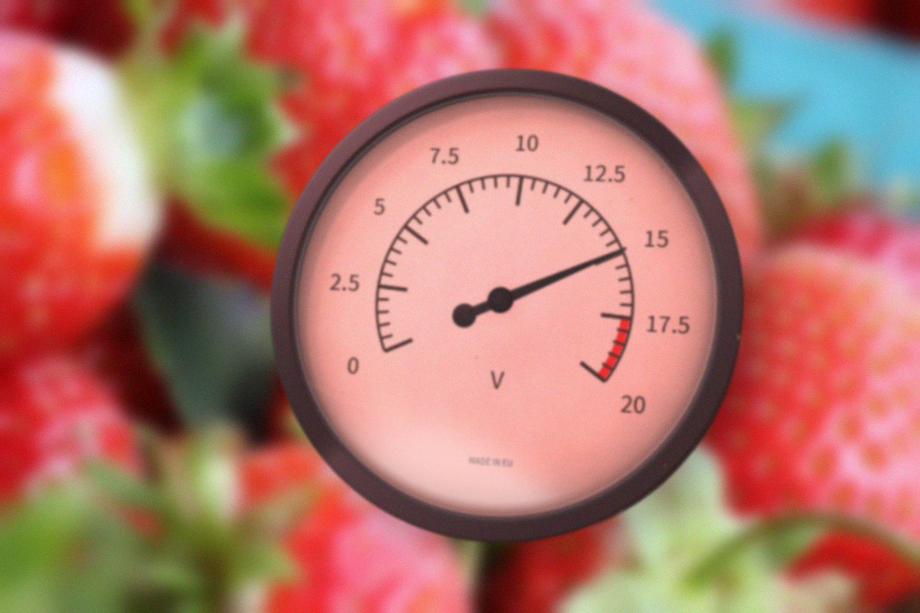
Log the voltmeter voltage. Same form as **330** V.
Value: **15** V
